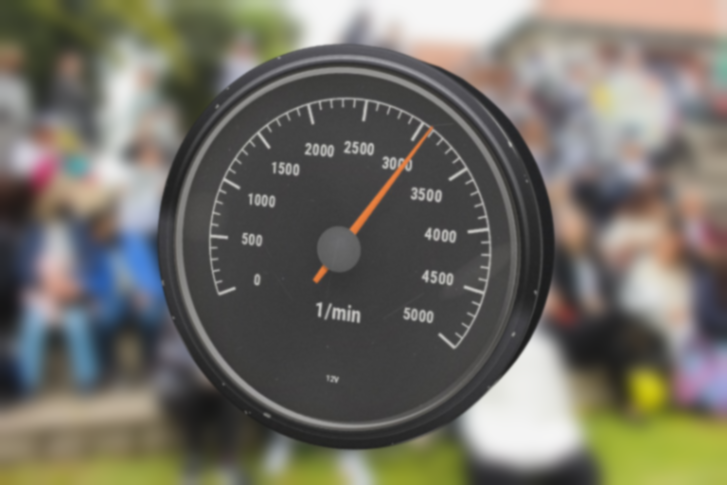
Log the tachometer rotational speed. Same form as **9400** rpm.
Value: **3100** rpm
